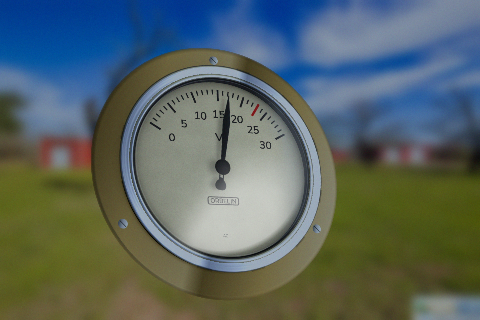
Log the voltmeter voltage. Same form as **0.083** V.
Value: **17** V
